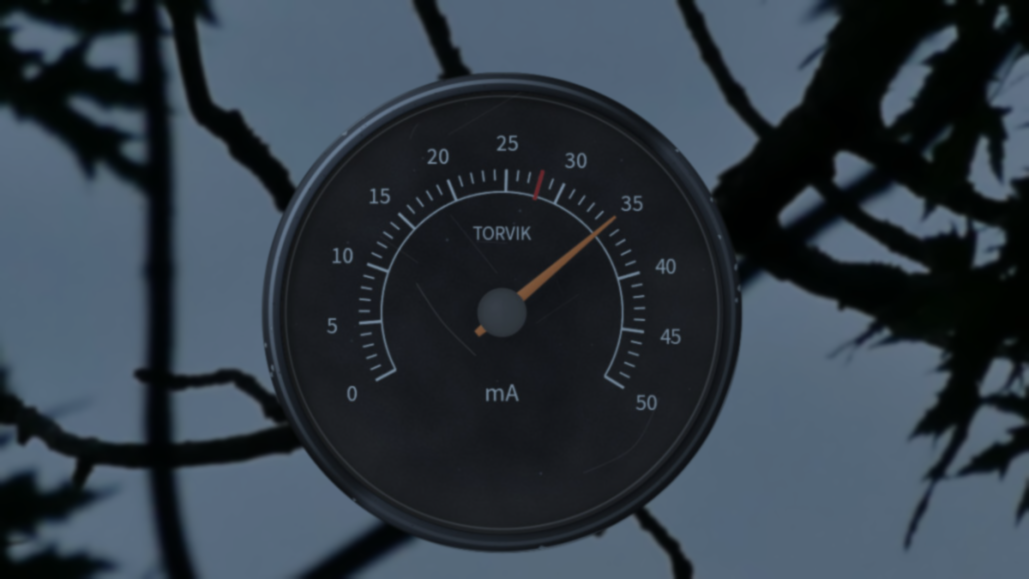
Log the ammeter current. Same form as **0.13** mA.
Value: **35** mA
